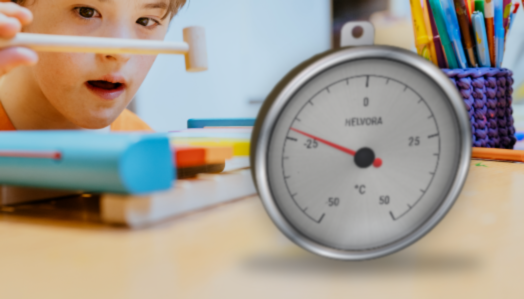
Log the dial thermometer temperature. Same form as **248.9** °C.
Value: **-22.5** °C
